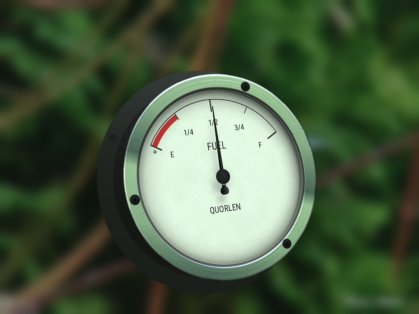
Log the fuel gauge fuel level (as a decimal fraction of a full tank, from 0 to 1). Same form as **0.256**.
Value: **0.5**
